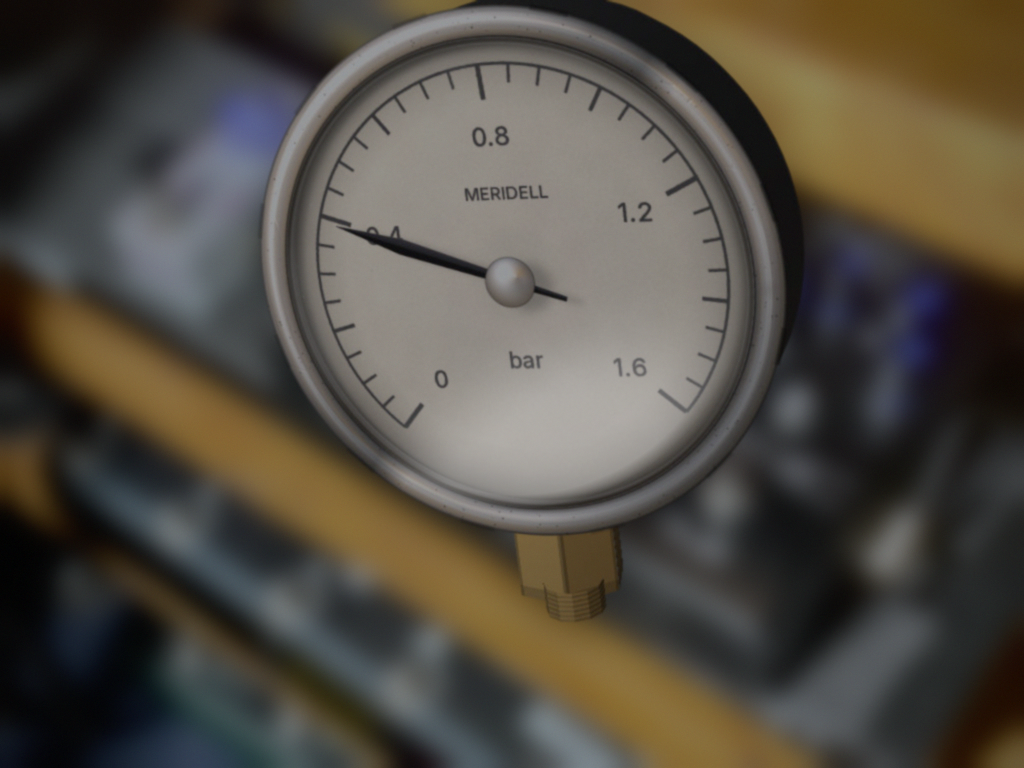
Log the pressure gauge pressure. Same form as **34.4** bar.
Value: **0.4** bar
